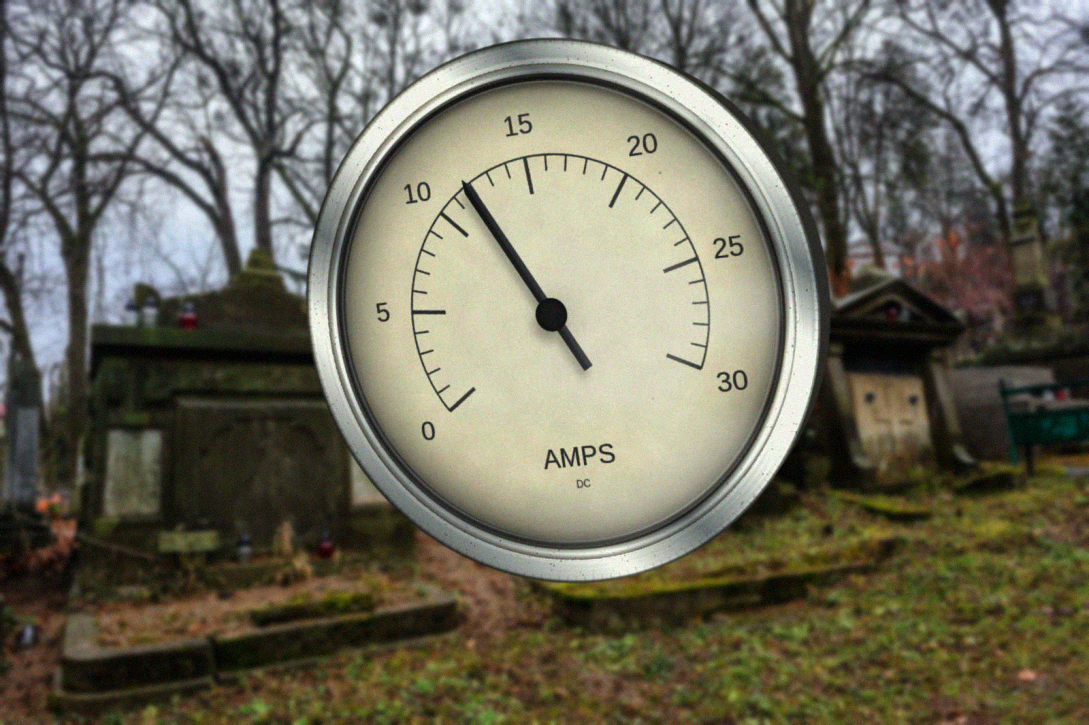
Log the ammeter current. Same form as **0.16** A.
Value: **12** A
